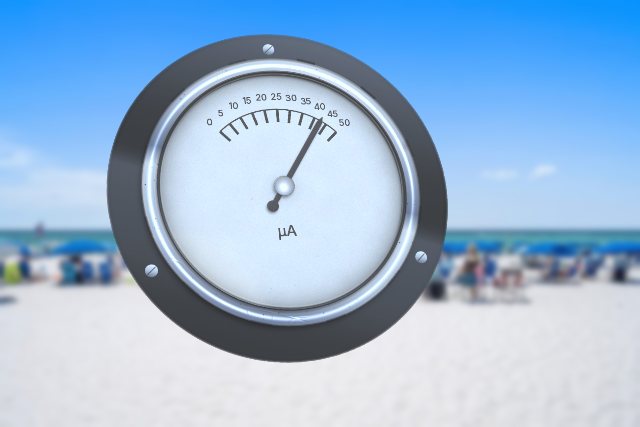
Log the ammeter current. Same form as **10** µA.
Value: **42.5** µA
